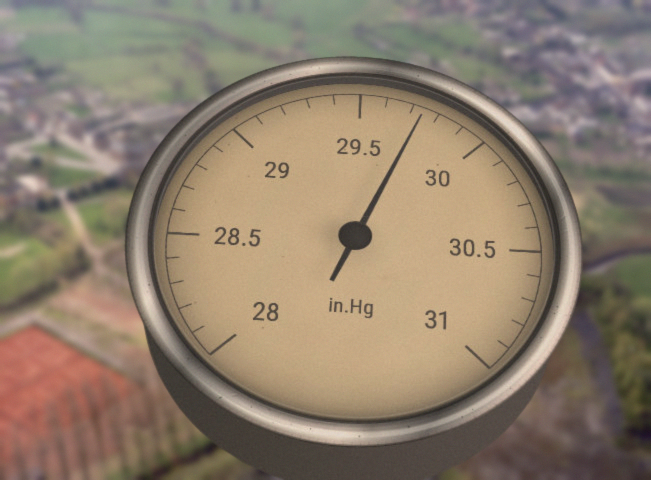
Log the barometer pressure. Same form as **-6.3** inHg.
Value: **29.75** inHg
